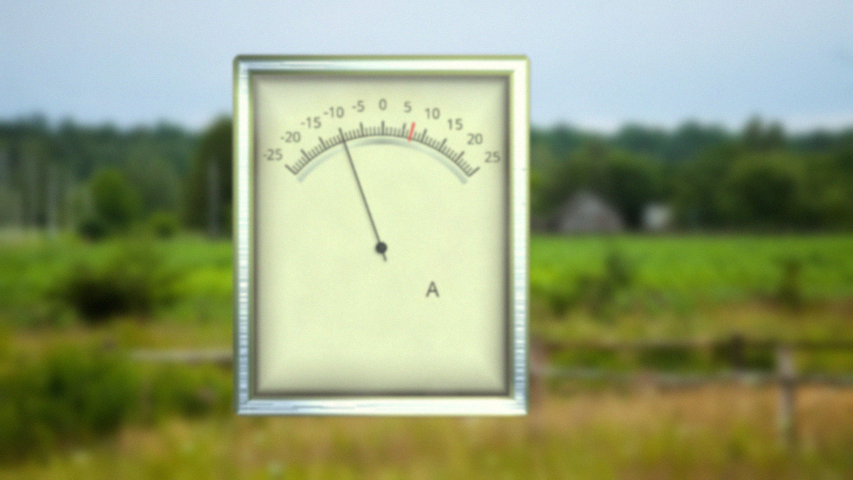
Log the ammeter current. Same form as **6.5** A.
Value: **-10** A
